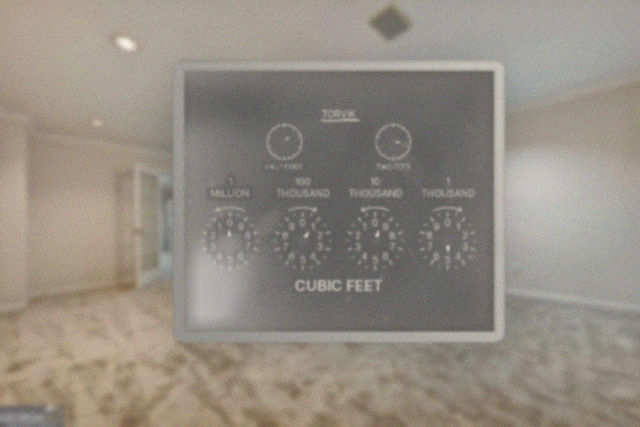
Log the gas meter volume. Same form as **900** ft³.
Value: **9500** ft³
